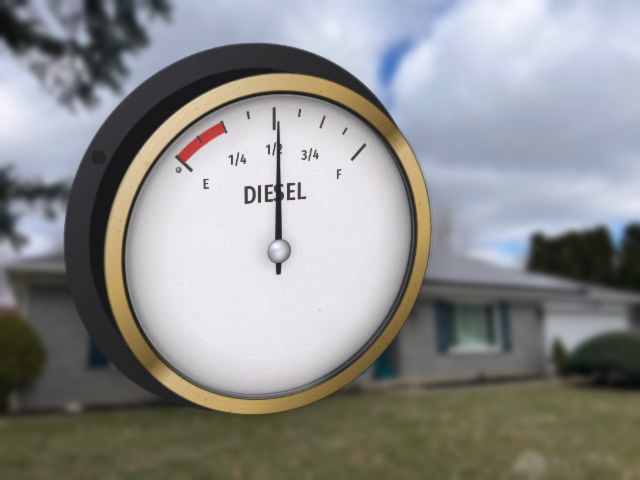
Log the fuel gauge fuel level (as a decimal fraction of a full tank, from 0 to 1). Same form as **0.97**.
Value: **0.5**
